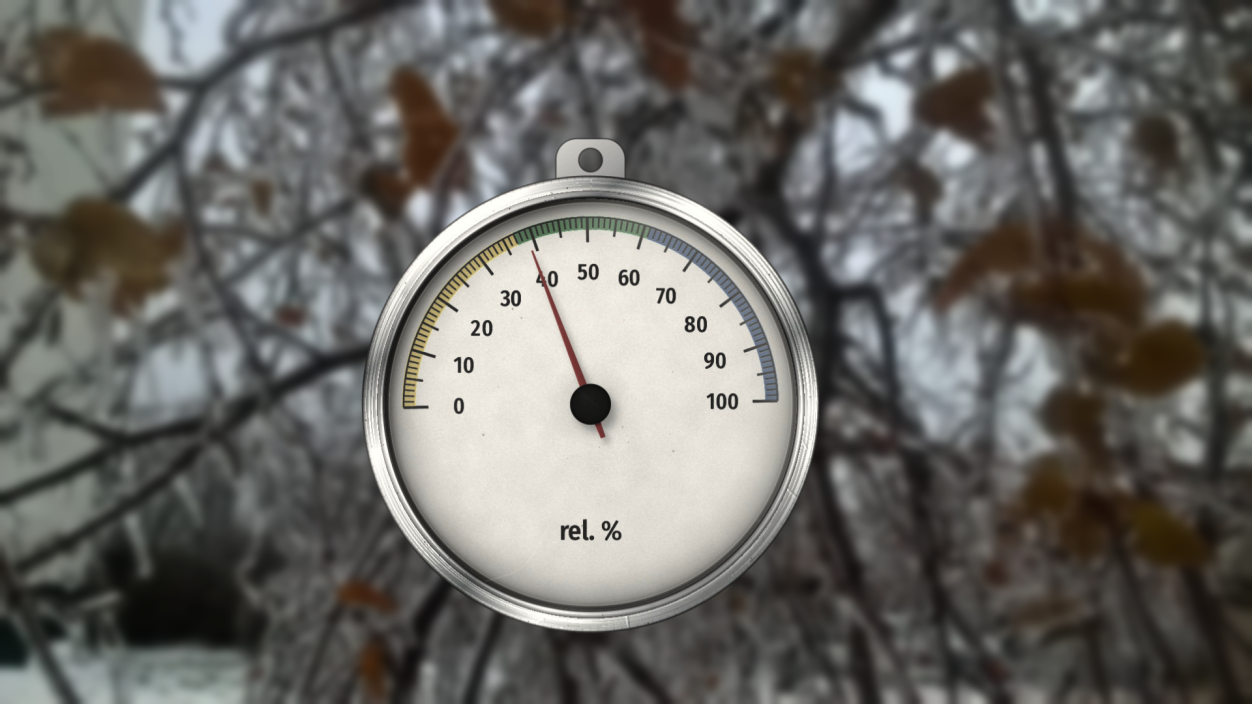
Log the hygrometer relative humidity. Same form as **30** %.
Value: **39** %
